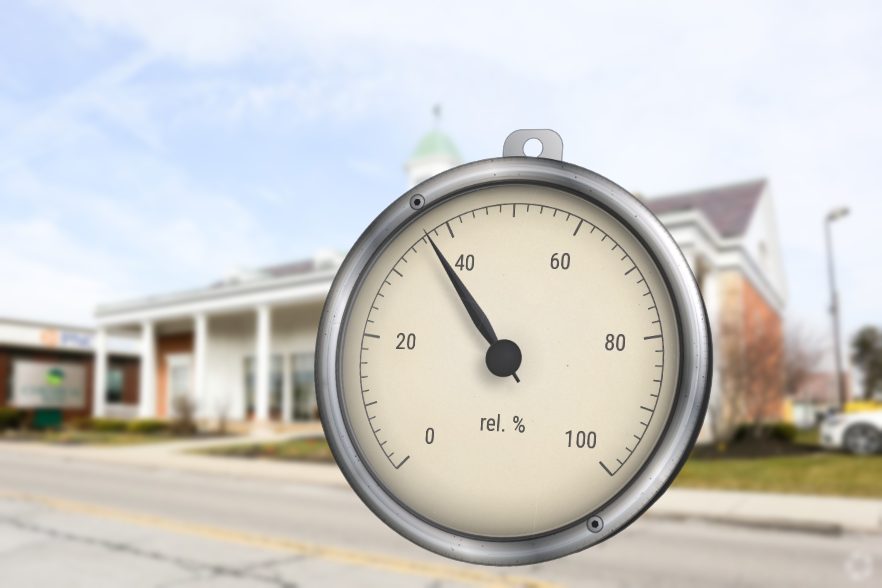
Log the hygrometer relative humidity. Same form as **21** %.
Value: **37** %
